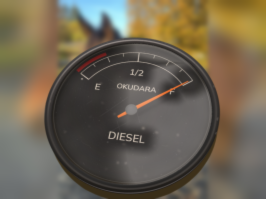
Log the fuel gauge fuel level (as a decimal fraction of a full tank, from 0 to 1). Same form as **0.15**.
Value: **1**
